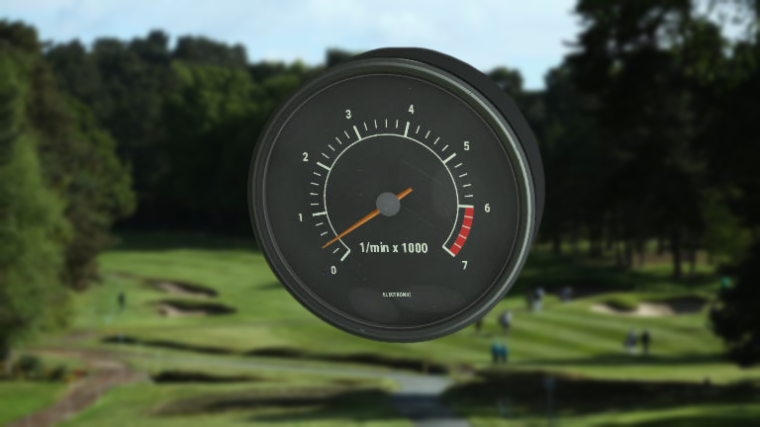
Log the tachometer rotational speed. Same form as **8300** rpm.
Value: **400** rpm
